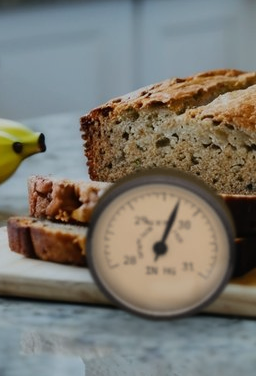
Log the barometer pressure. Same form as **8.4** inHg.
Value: **29.7** inHg
